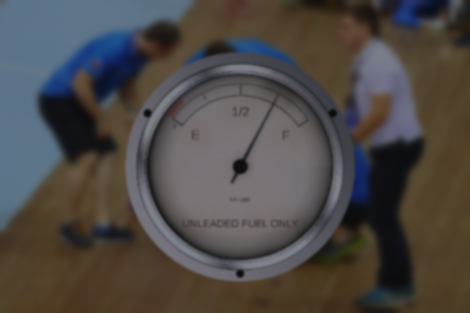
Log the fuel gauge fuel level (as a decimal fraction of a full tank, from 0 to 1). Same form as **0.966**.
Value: **0.75**
